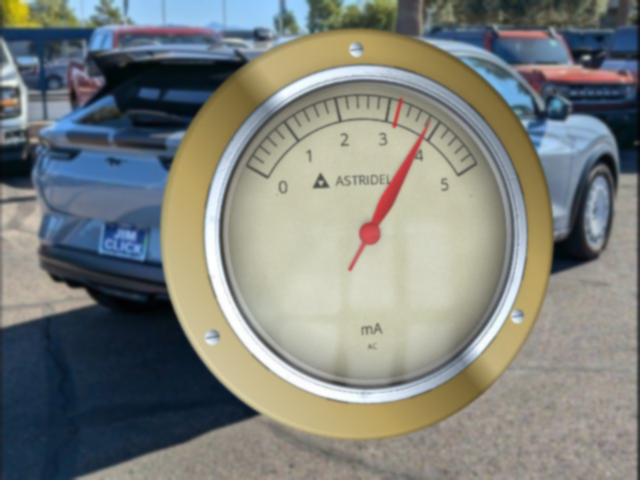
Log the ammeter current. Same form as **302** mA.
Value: **3.8** mA
